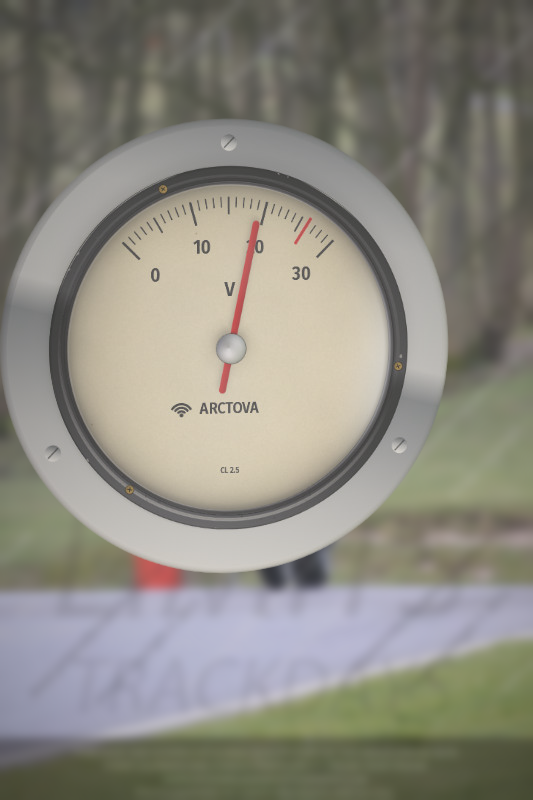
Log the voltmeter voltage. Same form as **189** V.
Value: **19** V
